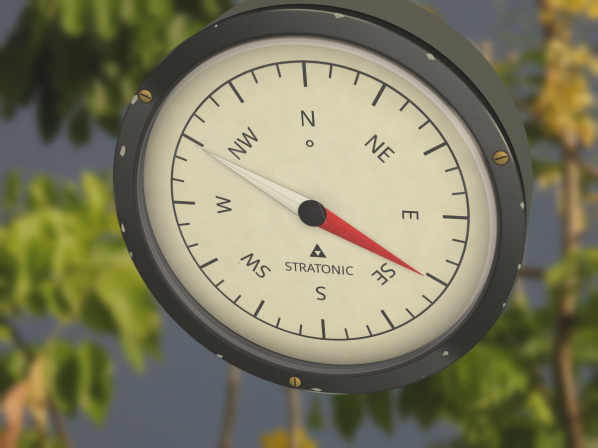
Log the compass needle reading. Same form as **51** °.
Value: **120** °
